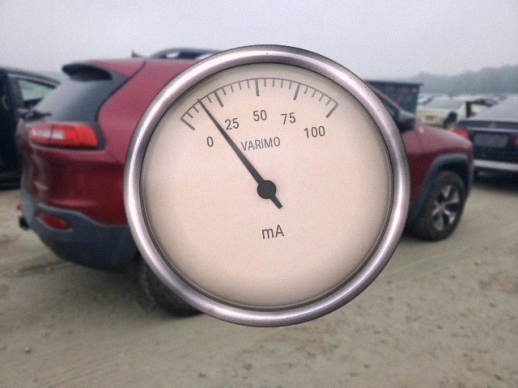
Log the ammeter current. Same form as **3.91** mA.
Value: **15** mA
